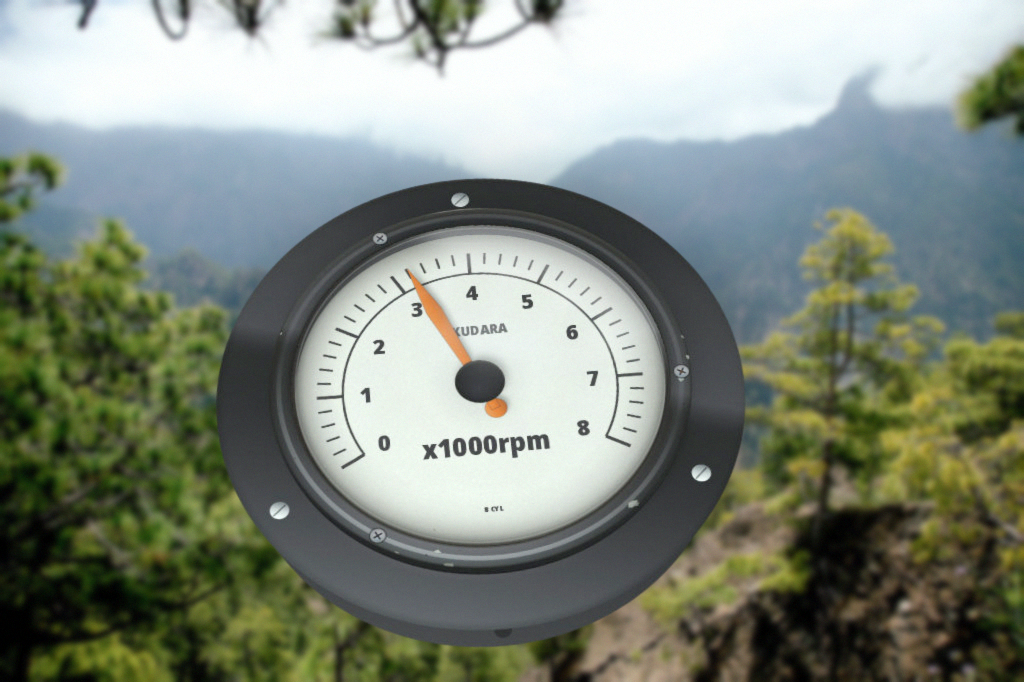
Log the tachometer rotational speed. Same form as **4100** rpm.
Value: **3200** rpm
